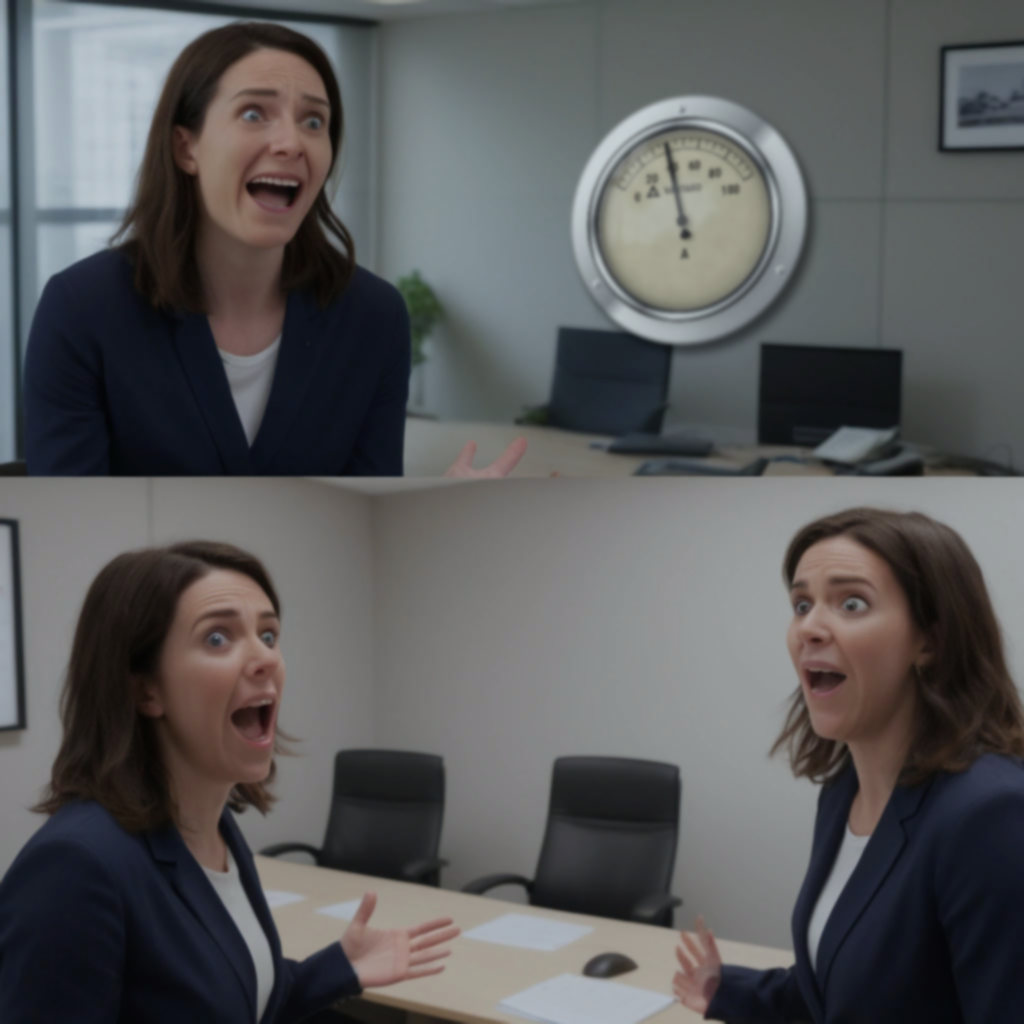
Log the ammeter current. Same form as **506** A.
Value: **40** A
